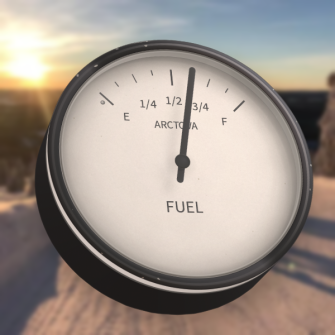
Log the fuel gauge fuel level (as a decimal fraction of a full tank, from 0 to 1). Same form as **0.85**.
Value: **0.625**
